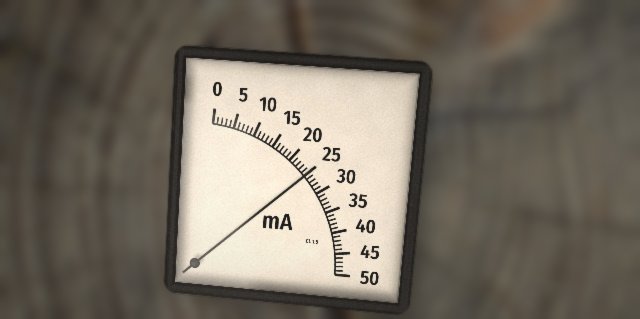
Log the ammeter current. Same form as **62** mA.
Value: **25** mA
